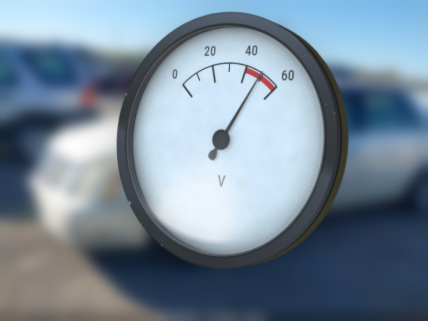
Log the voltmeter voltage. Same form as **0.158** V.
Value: **50** V
